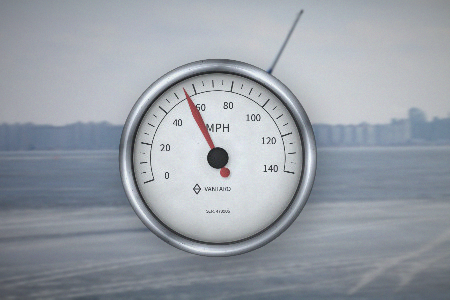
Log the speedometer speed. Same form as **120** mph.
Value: **55** mph
